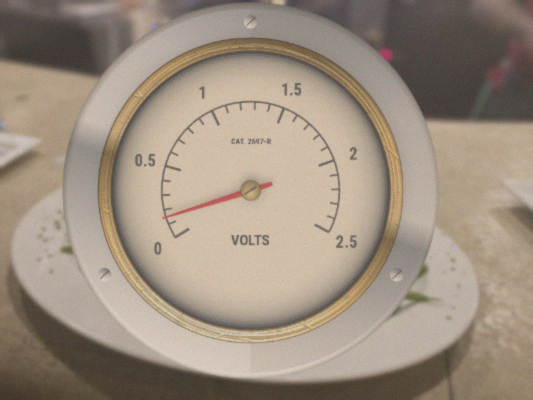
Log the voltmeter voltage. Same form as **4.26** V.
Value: **0.15** V
